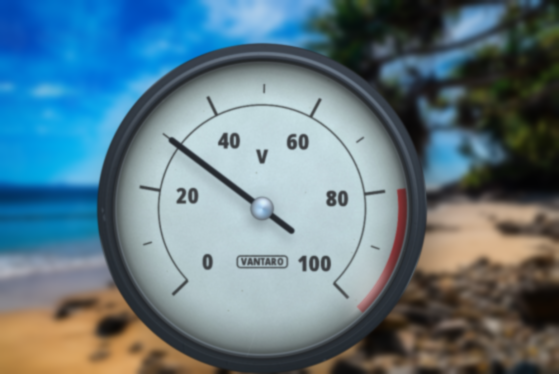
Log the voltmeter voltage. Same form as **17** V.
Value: **30** V
